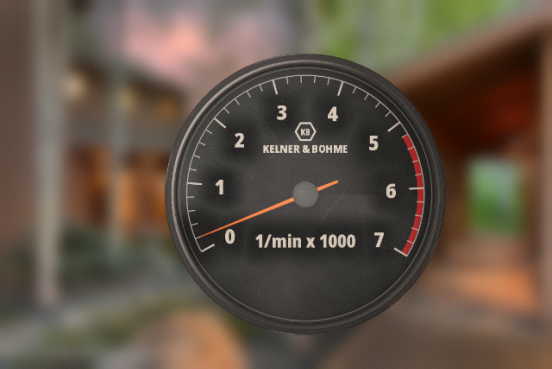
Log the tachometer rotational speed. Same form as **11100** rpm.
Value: **200** rpm
